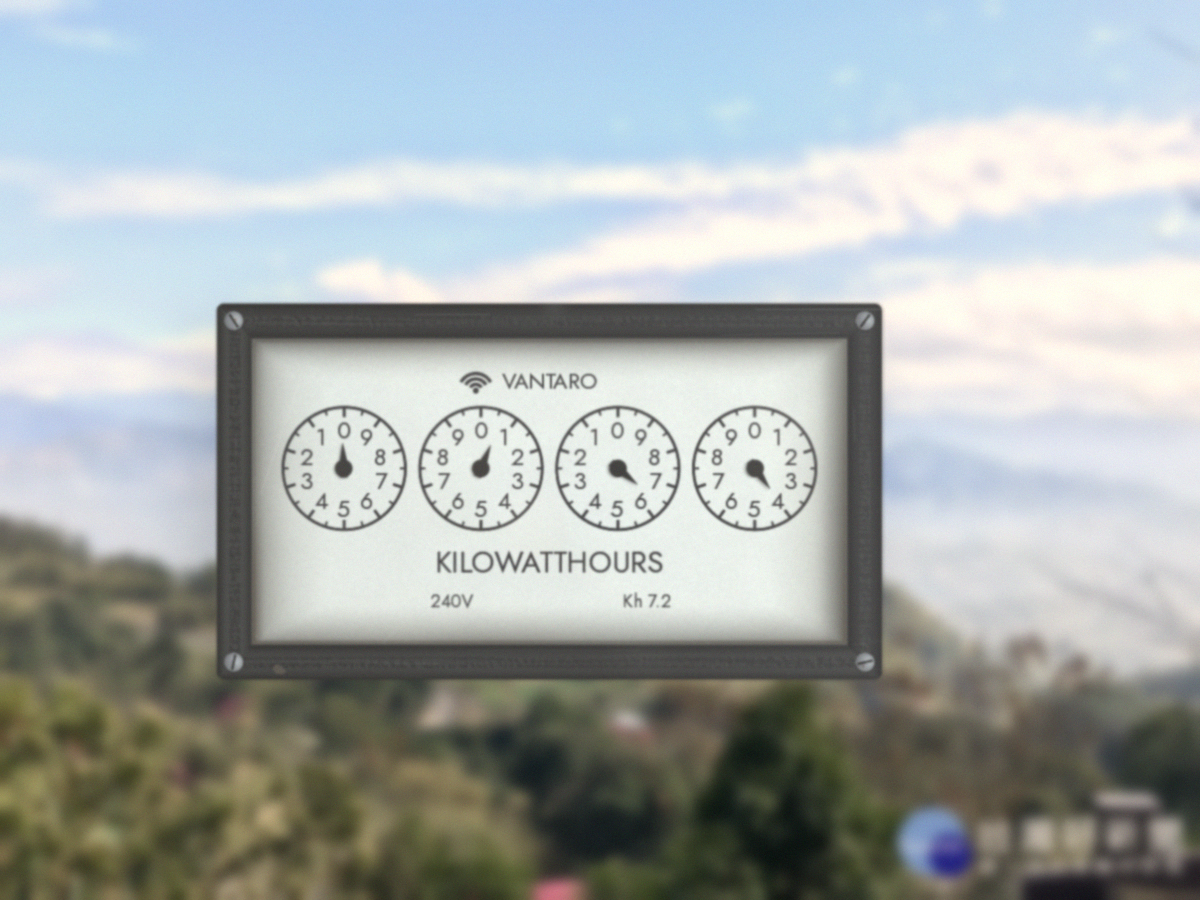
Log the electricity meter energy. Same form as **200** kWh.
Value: **64** kWh
